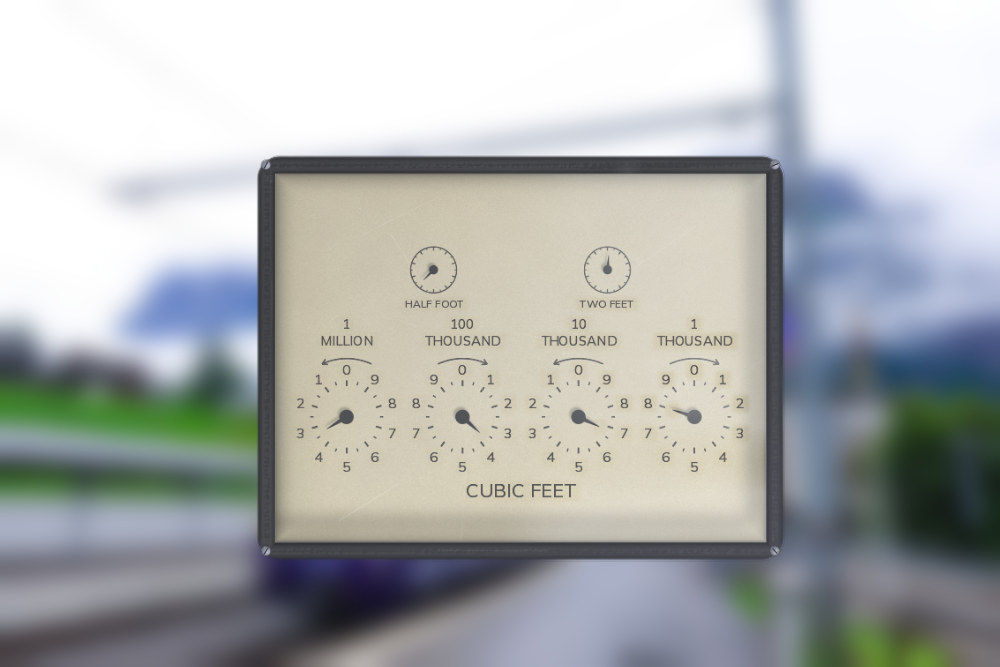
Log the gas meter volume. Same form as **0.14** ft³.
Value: **336800** ft³
